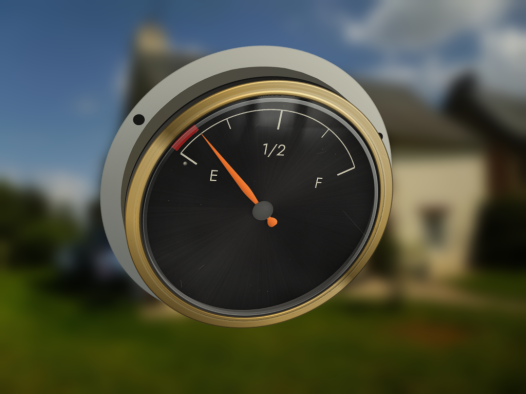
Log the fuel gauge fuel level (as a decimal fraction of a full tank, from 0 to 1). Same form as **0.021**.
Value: **0.125**
